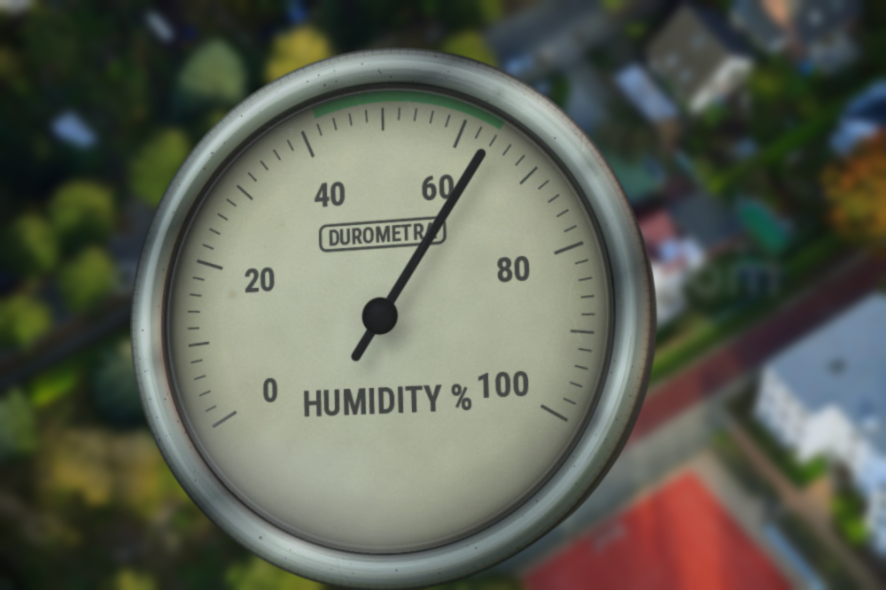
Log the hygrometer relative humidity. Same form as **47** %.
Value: **64** %
